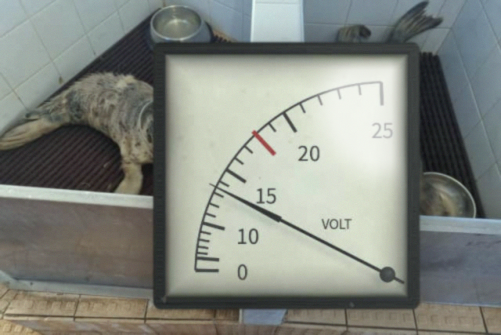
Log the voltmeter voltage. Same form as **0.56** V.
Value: **13.5** V
